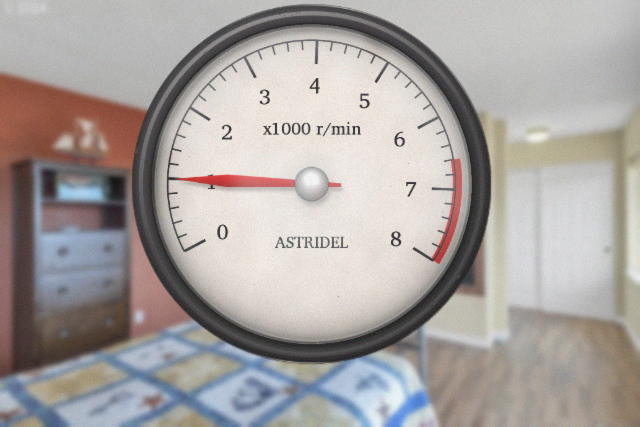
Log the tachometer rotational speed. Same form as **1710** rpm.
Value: **1000** rpm
